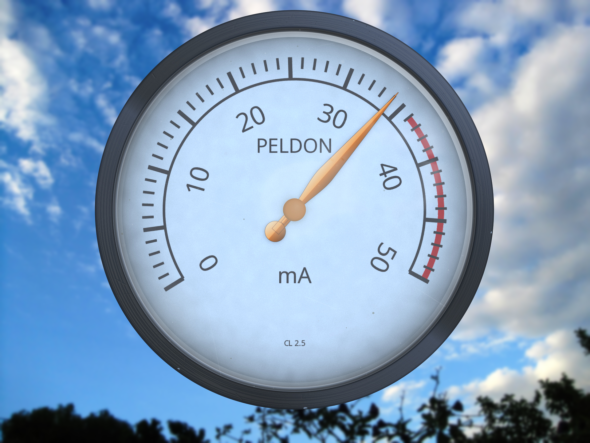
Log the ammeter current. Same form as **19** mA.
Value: **34** mA
